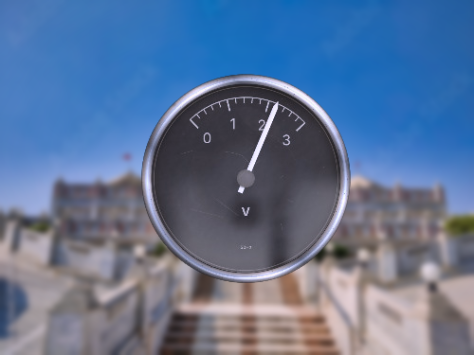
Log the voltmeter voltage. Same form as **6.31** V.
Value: **2.2** V
